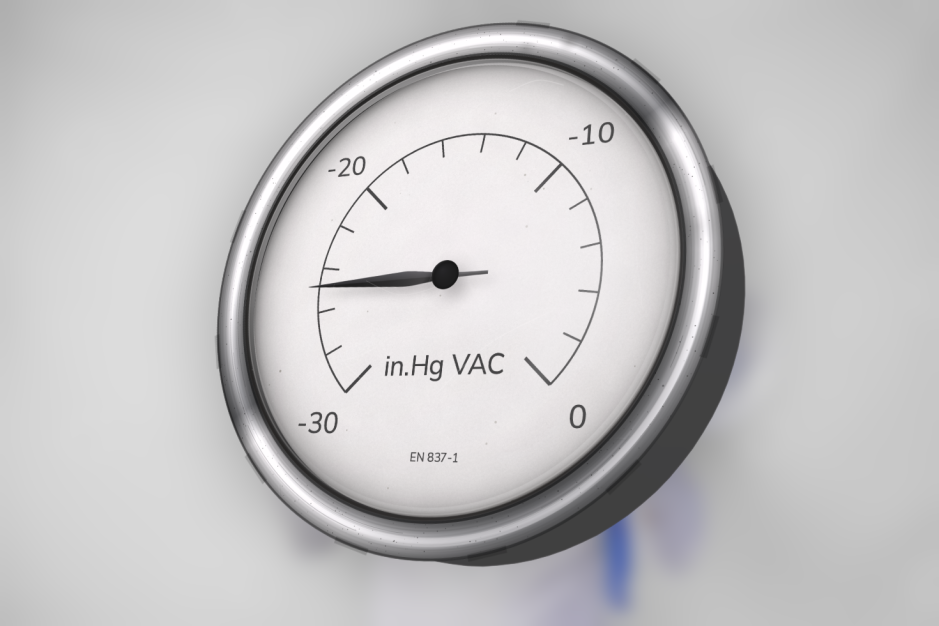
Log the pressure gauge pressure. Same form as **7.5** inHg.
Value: **-25** inHg
